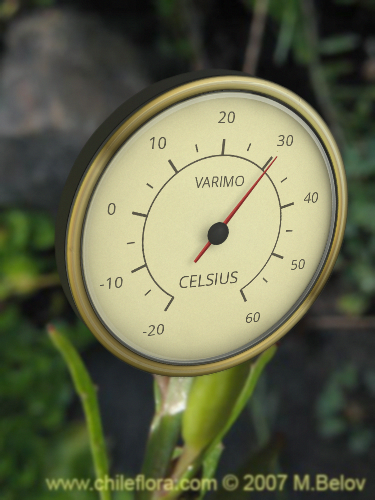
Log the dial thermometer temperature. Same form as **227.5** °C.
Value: **30** °C
